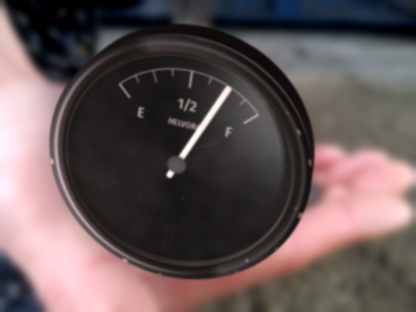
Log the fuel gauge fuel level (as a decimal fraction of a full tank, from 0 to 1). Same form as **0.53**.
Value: **0.75**
